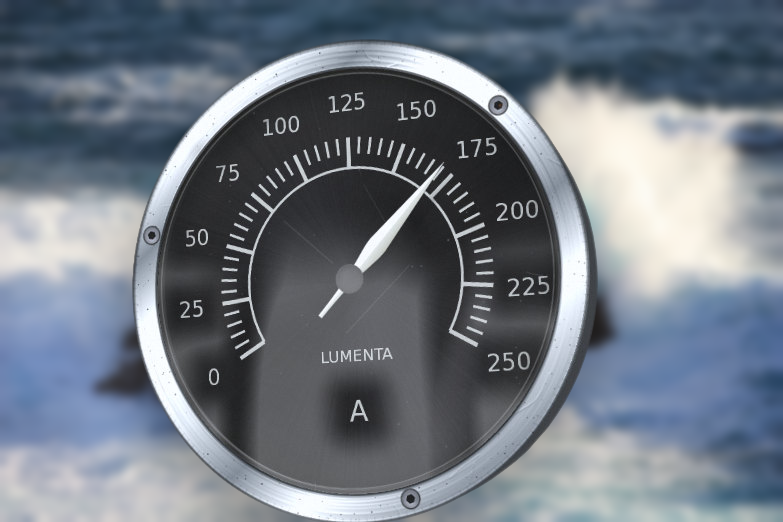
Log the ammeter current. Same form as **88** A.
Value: **170** A
